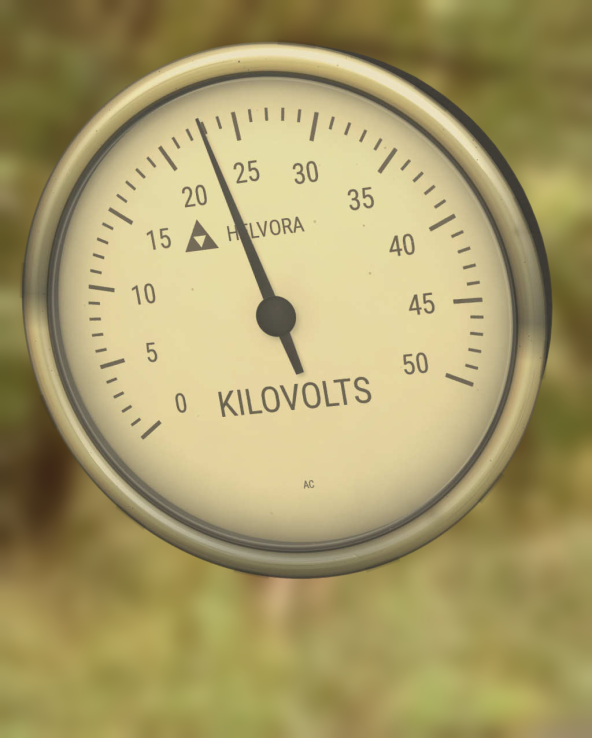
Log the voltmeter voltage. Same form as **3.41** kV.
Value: **23** kV
